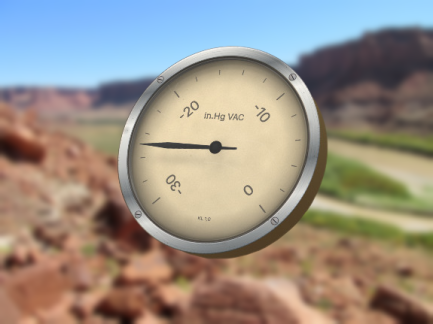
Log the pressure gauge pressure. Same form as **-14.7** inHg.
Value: **-25** inHg
